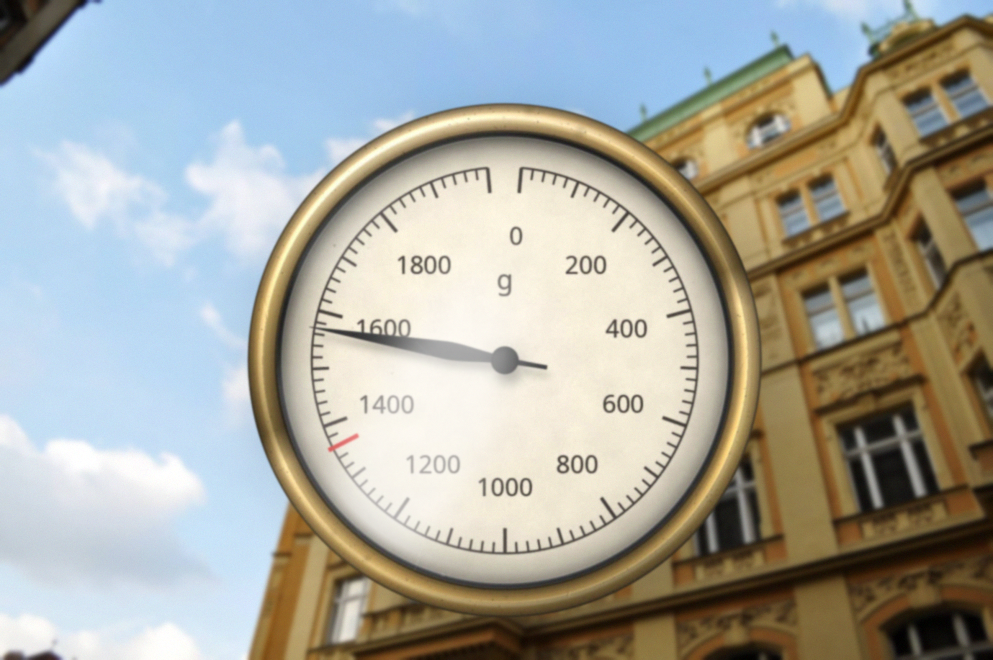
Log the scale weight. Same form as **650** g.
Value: **1570** g
